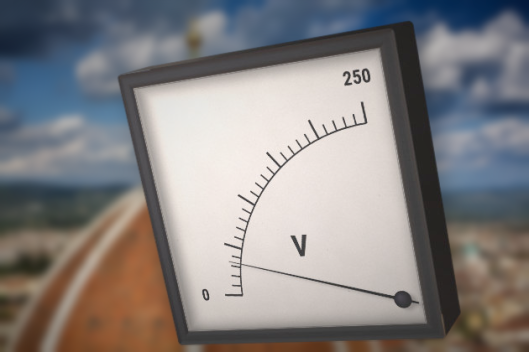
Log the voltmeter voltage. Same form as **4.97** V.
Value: **35** V
